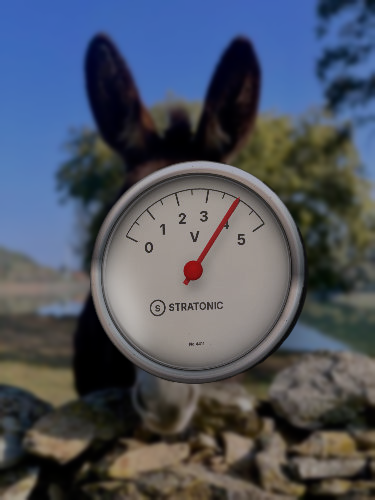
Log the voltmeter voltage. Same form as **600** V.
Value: **4** V
